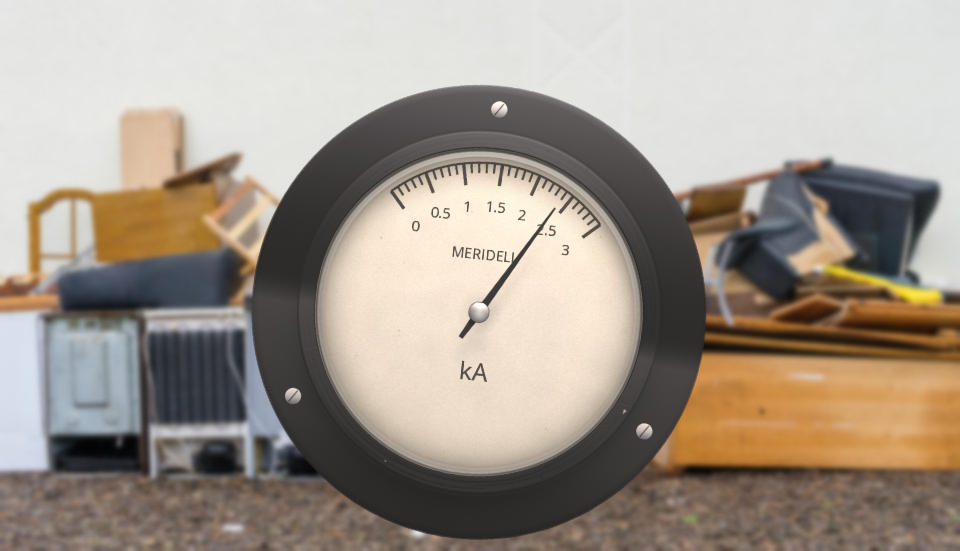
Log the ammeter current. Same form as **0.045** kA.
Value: **2.4** kA
